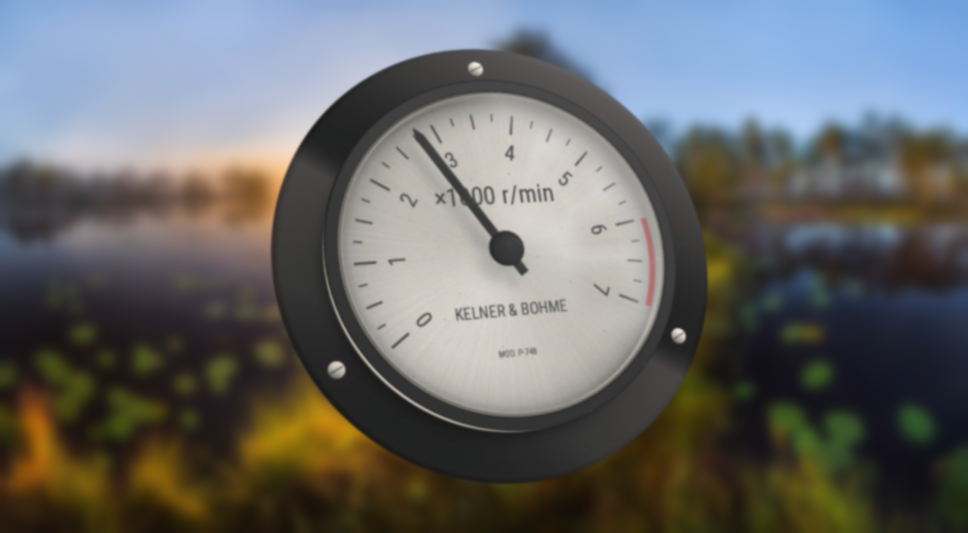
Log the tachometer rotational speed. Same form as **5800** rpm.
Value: **2750** rpm
